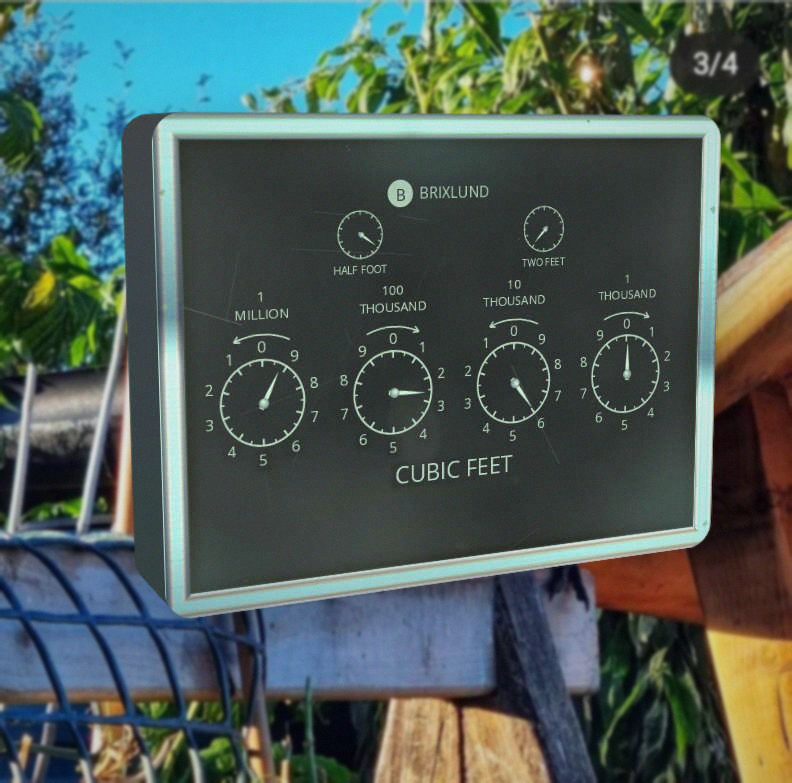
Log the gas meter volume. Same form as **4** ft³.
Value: **926000** ft³
